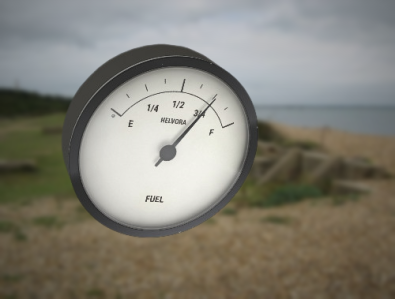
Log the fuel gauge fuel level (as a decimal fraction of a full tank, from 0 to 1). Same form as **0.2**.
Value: **0.75**
